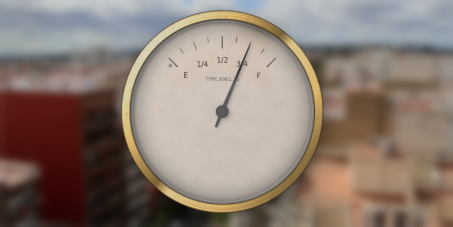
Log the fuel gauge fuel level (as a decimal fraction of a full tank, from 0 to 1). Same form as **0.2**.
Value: **0.75**
